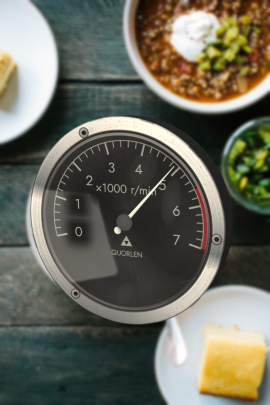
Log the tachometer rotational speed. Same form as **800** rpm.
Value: **4900** rpm
